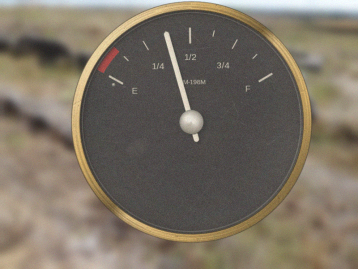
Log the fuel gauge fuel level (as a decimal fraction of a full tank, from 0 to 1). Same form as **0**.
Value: **0.375**
